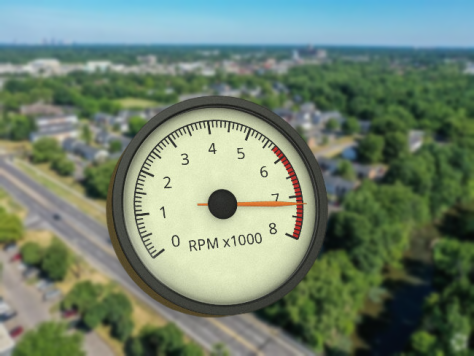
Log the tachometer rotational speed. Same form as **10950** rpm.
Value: **7200** rpm
